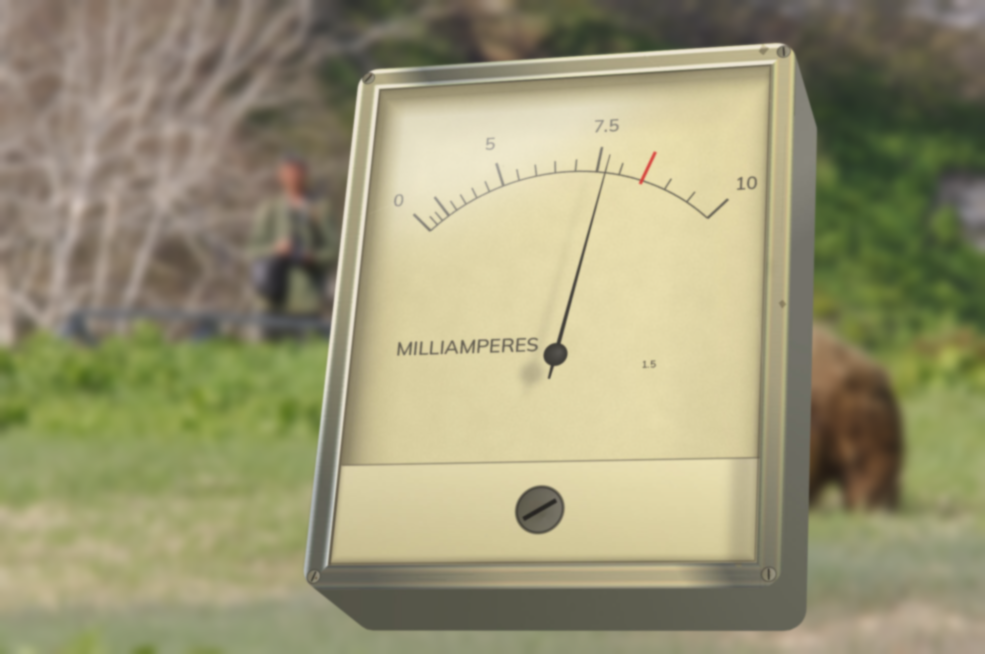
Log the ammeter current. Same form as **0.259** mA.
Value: **7.75** mA
